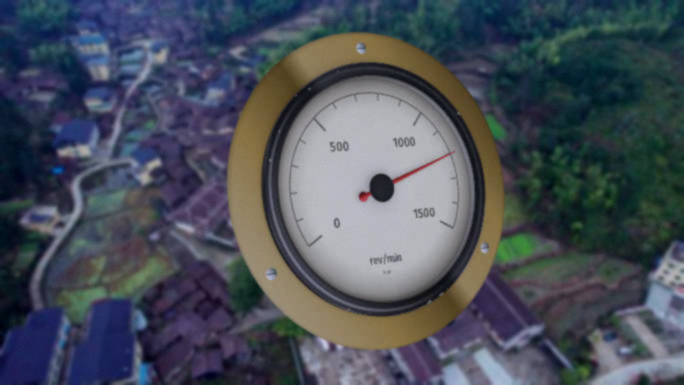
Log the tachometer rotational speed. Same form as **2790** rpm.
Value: **1200** rpm
